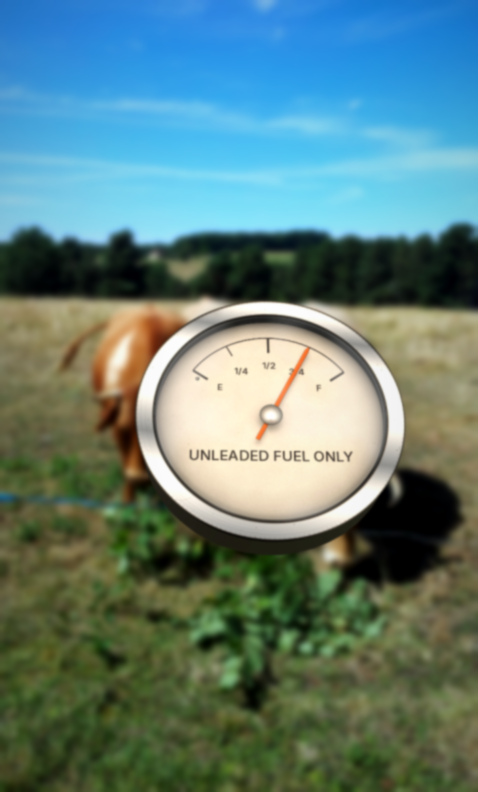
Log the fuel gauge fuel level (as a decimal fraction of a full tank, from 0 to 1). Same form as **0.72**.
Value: **0.75**
